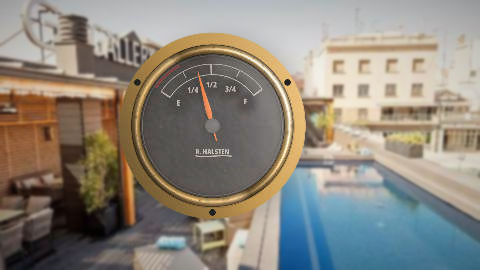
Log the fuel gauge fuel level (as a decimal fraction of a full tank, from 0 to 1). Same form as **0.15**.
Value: **0.375**
